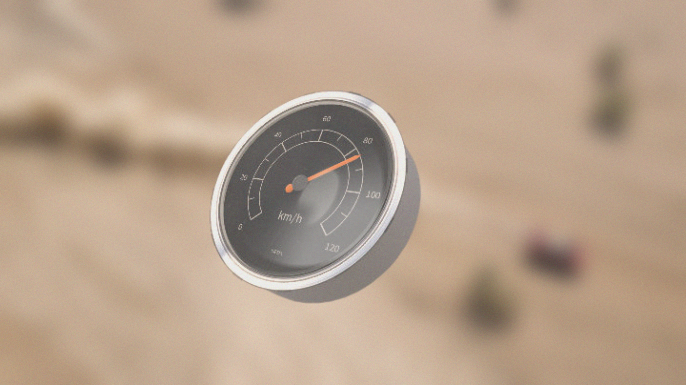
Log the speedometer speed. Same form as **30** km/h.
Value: **85** km/h
